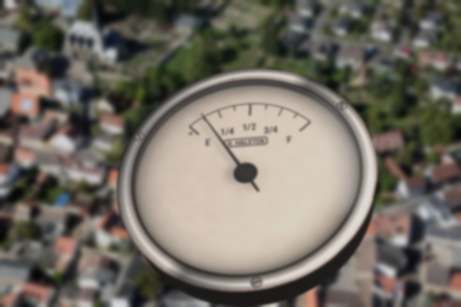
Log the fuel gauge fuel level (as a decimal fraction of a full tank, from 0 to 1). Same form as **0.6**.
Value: **0.125**
